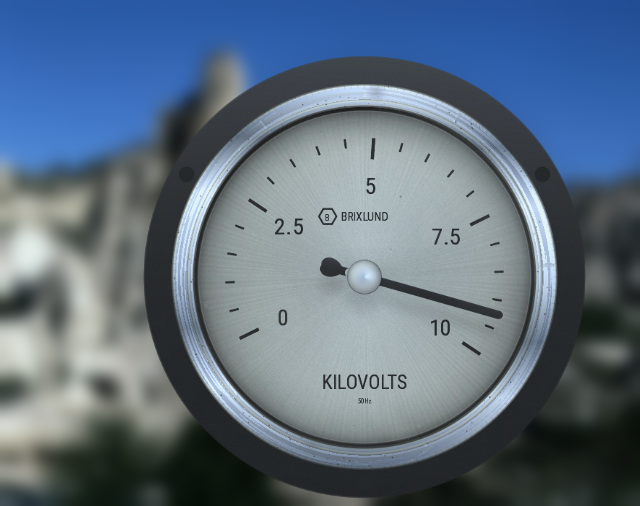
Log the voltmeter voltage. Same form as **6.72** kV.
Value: **9.25** kV
